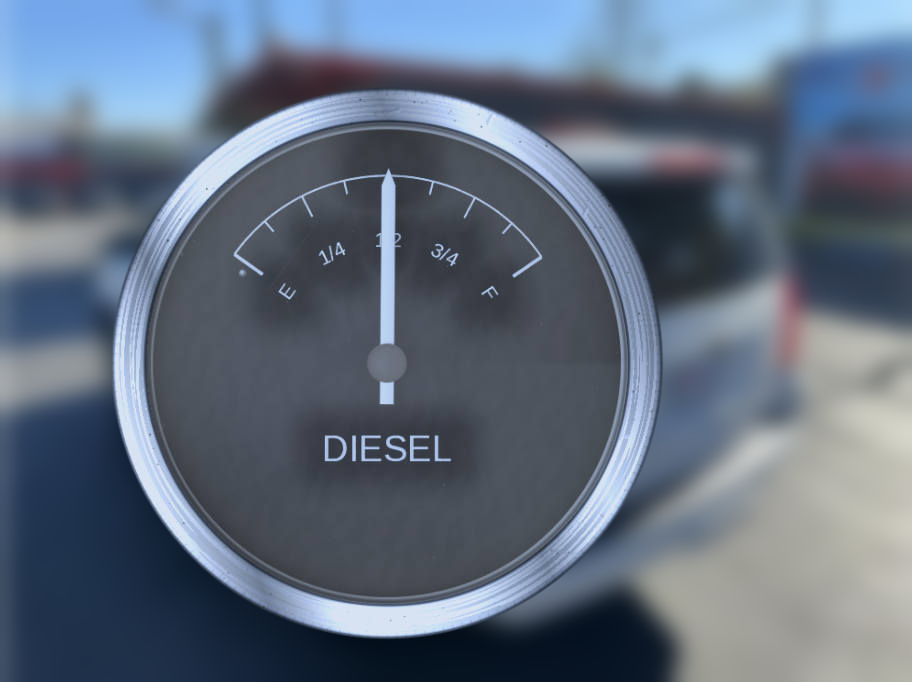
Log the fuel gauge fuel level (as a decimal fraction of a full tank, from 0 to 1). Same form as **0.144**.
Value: **0.5**
